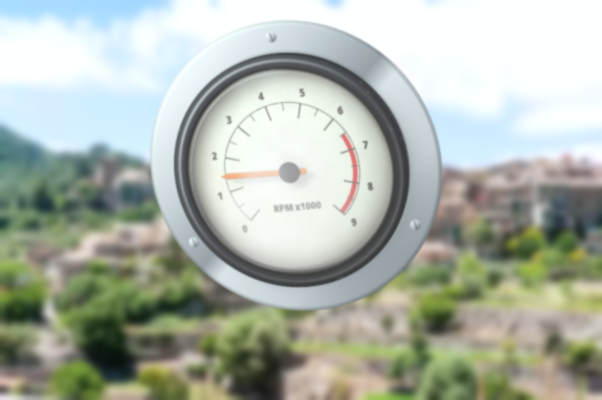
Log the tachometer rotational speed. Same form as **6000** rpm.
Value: **1500** rpm
